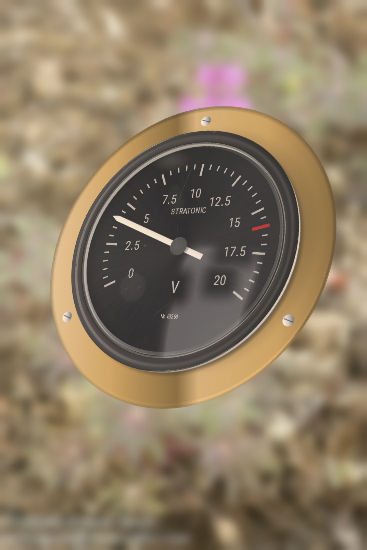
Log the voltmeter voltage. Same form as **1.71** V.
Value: **4** V
